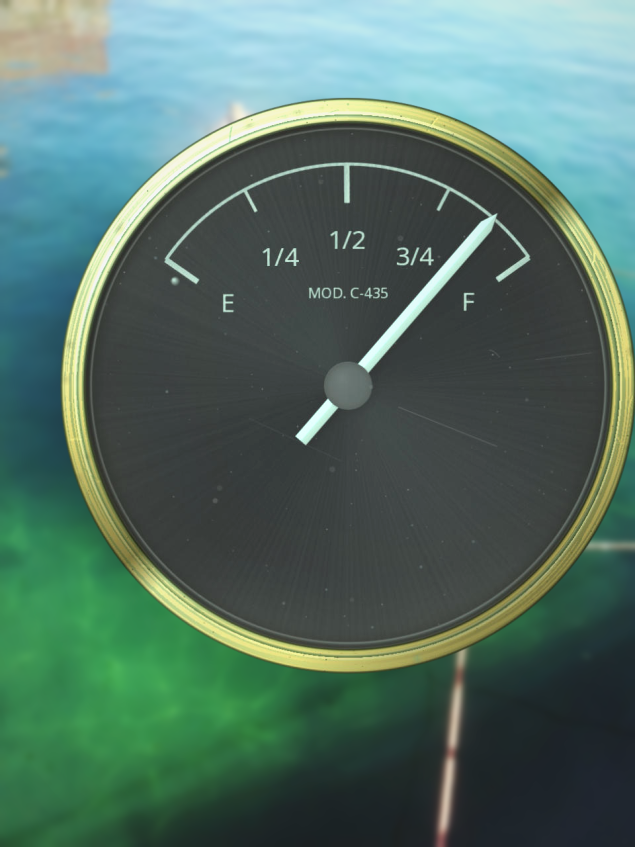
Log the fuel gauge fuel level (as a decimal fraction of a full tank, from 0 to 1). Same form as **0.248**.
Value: **0.875**
